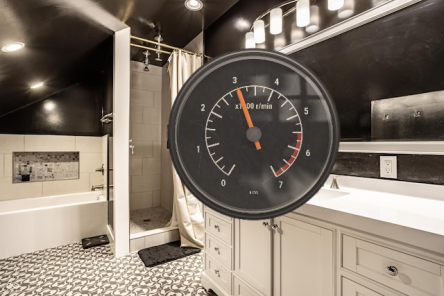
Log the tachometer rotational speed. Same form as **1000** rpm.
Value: **3000** rpm
